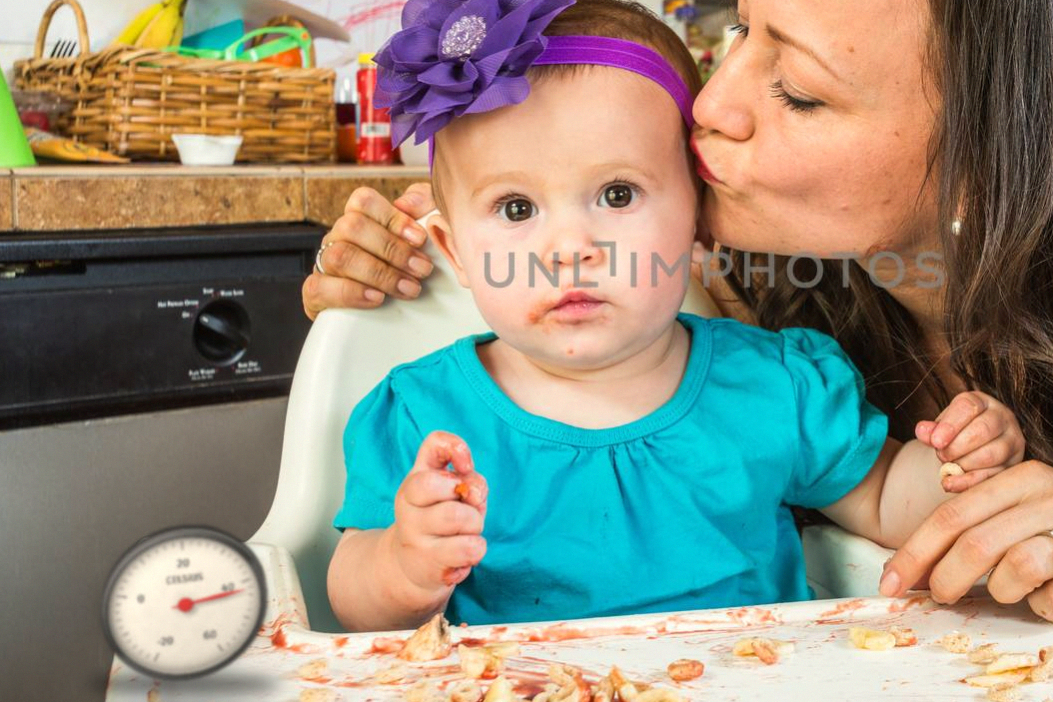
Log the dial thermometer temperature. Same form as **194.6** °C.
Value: **42** °C
